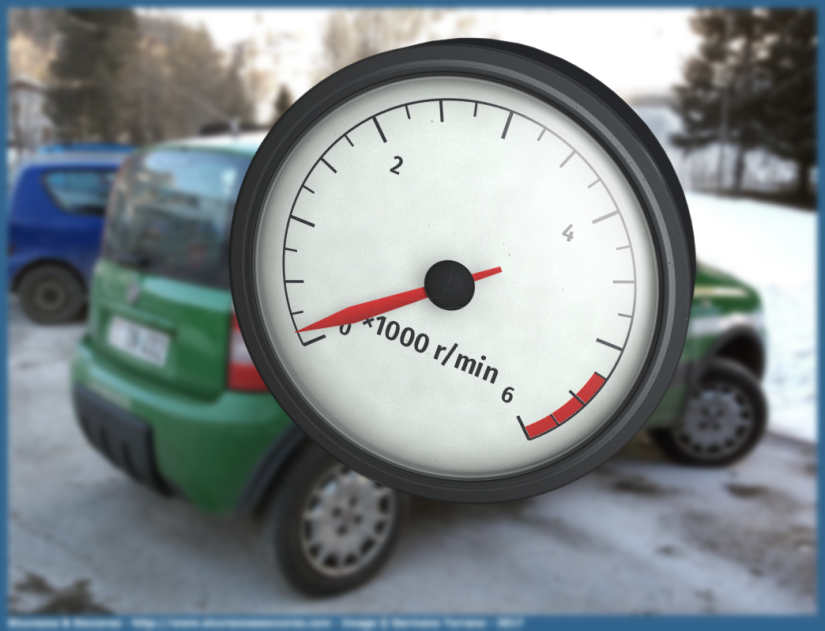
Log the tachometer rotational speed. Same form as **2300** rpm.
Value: **125** rpm
